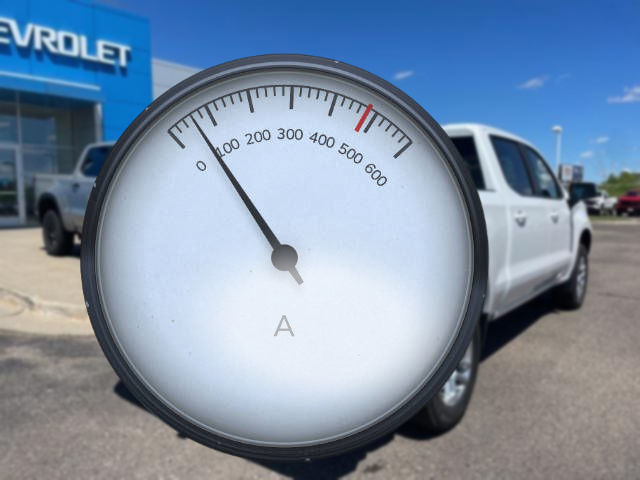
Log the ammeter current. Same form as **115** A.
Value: **60** A
